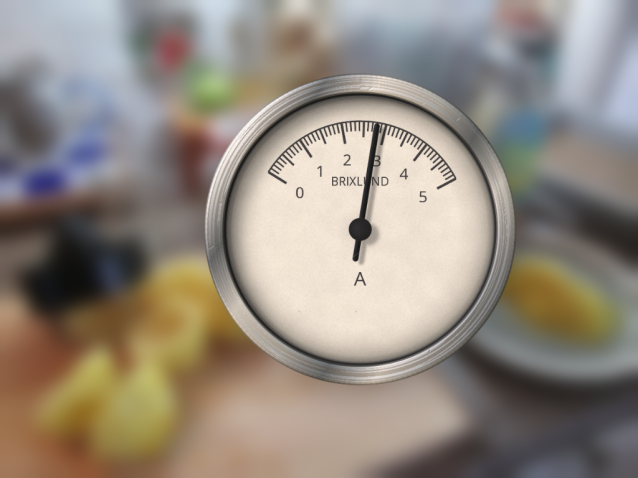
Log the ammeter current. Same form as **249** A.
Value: **2.8** A
